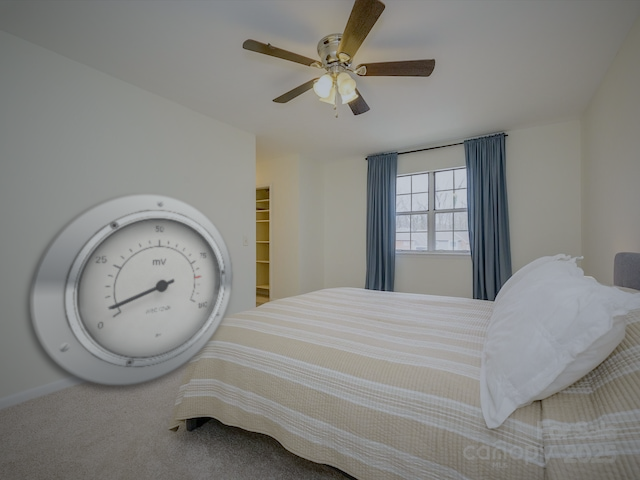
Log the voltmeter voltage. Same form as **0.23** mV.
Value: **5** mV
